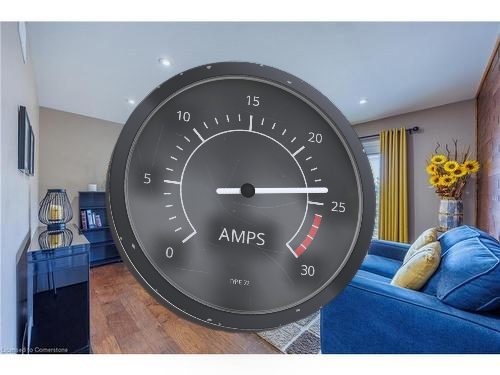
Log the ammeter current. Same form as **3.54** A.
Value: **24** A
